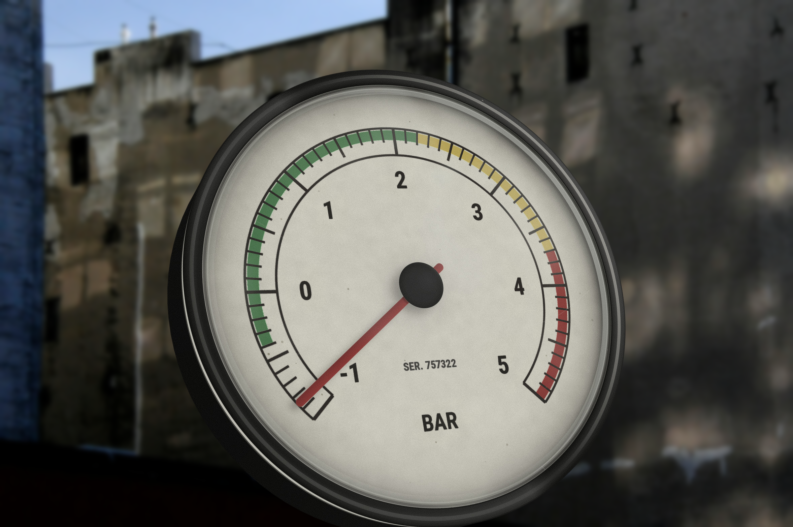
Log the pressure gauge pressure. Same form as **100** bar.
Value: **-0.85** bar
